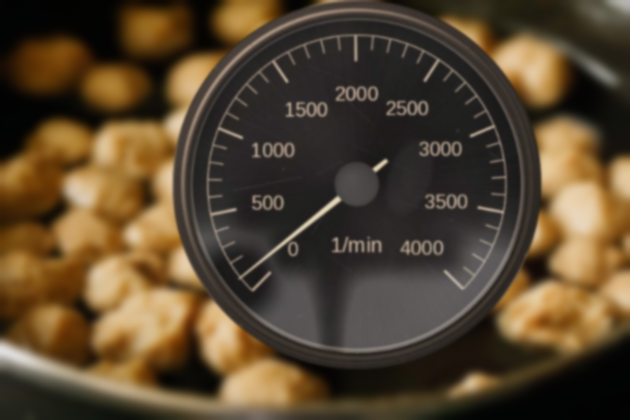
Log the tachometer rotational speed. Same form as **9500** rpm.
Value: **100** rpm
